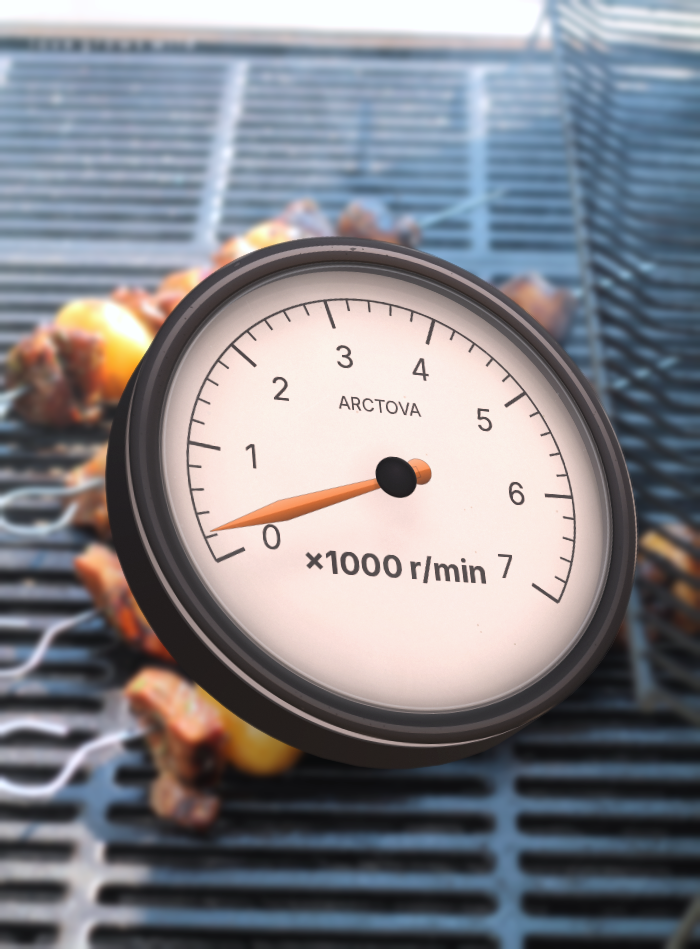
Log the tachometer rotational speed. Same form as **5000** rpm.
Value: **200** rpm
